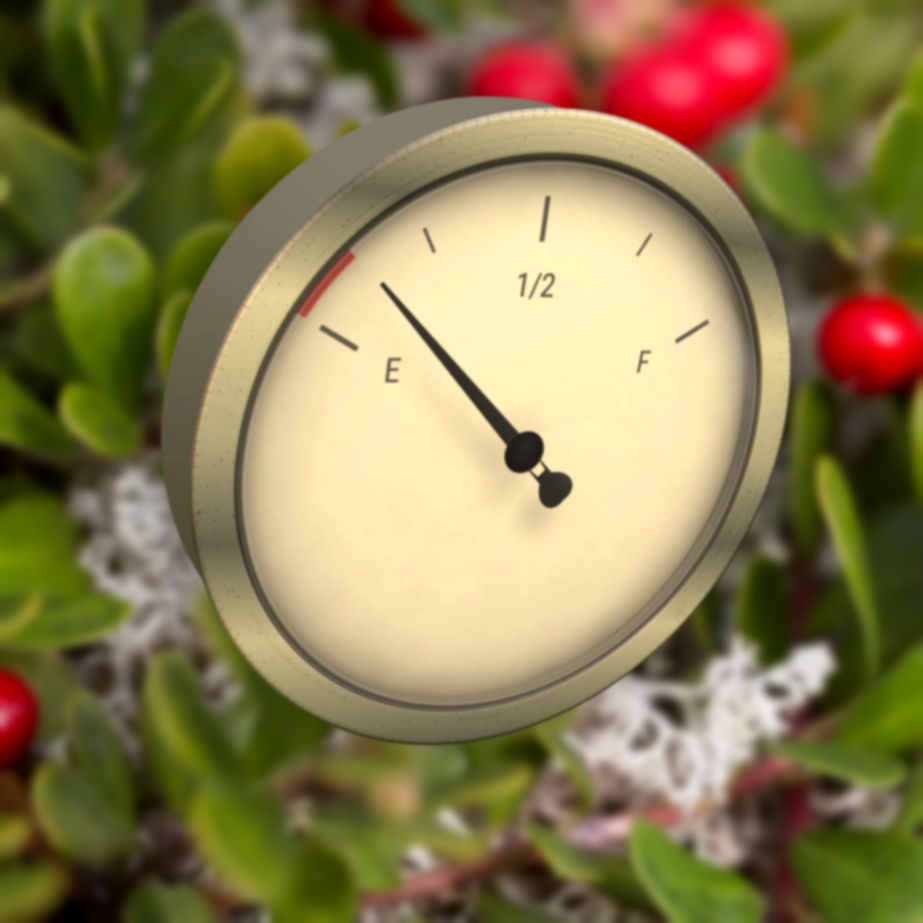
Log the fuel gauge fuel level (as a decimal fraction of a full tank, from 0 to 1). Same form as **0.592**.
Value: **0.125**
